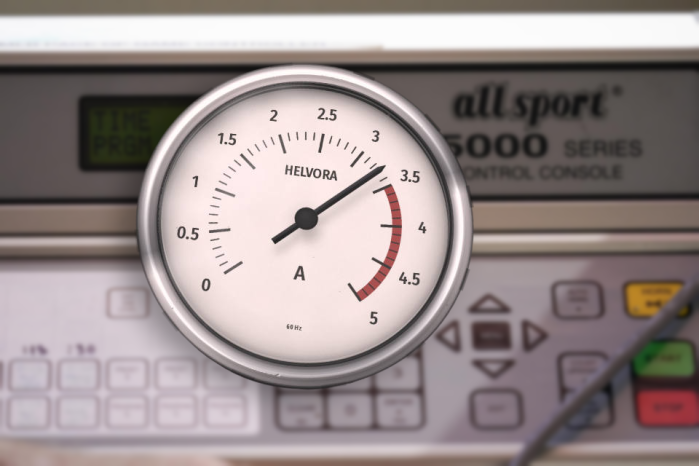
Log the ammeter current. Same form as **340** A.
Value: **3.3** A
